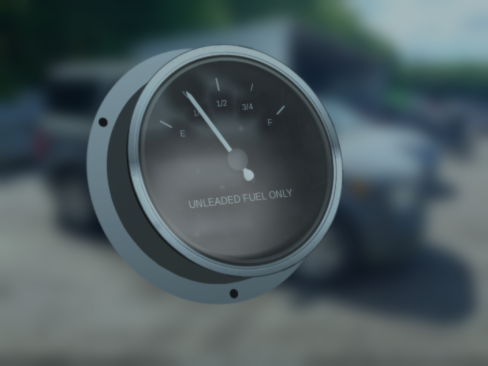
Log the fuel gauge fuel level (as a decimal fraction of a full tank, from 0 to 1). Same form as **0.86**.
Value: **0.25**
